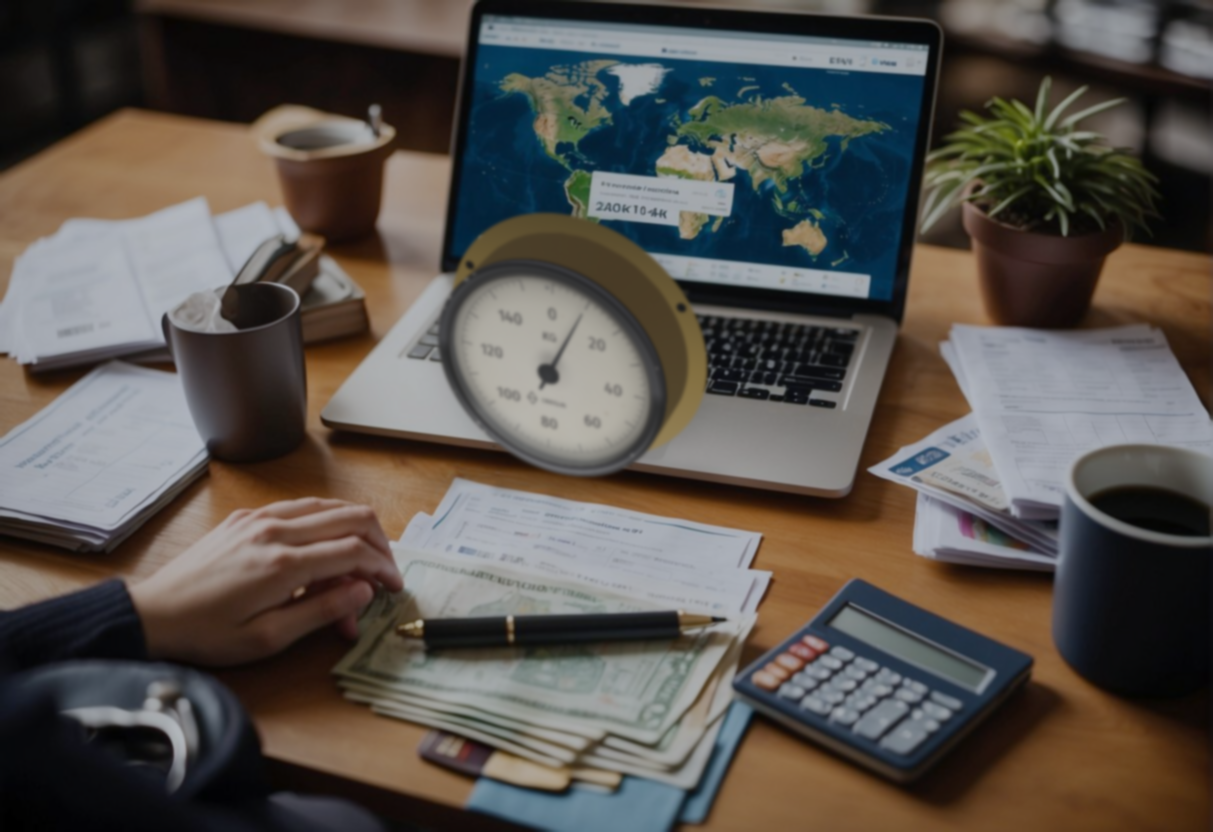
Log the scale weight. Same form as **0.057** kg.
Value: **10** kg
